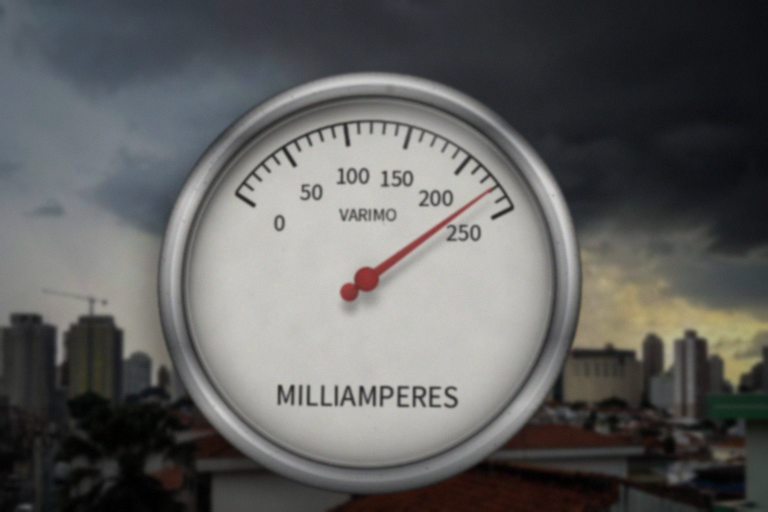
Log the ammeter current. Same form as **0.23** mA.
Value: **230** mA
